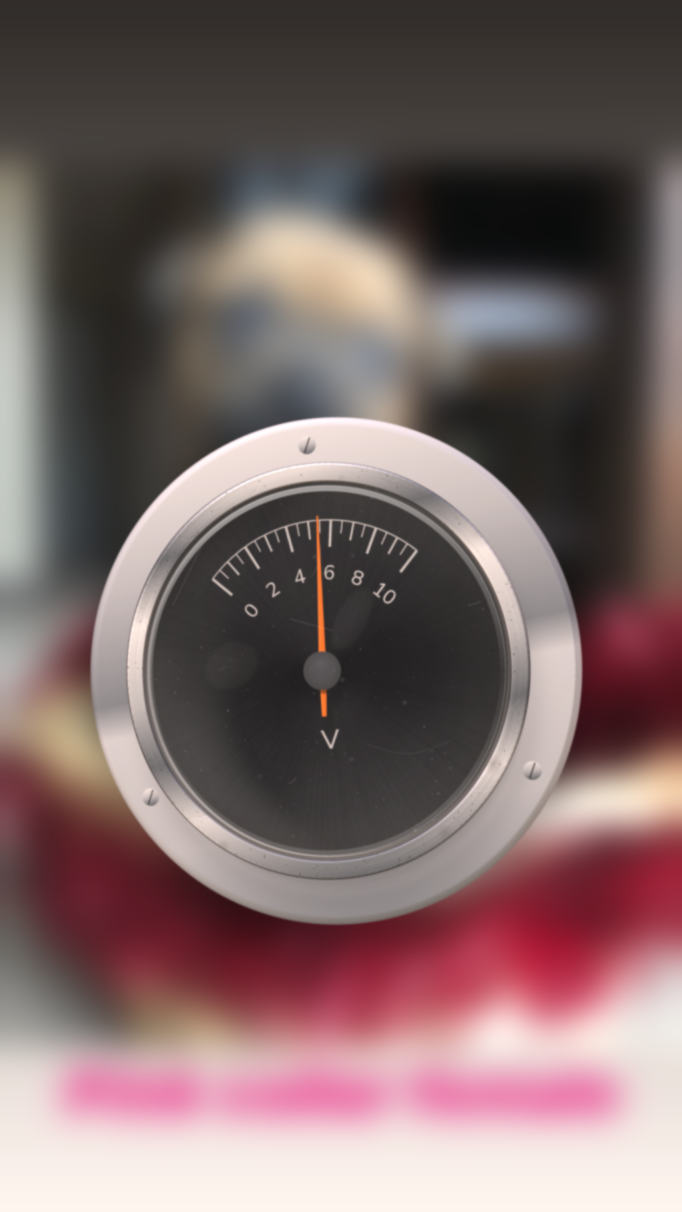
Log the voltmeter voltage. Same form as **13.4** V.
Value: **5.5** V
